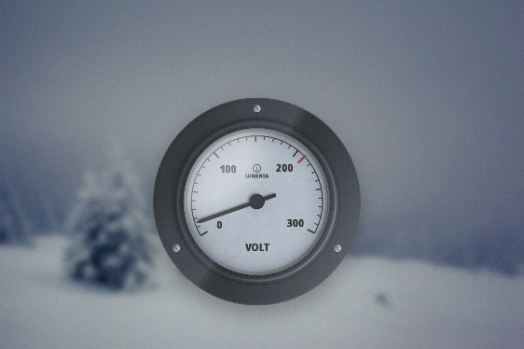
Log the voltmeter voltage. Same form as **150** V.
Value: **15** V
